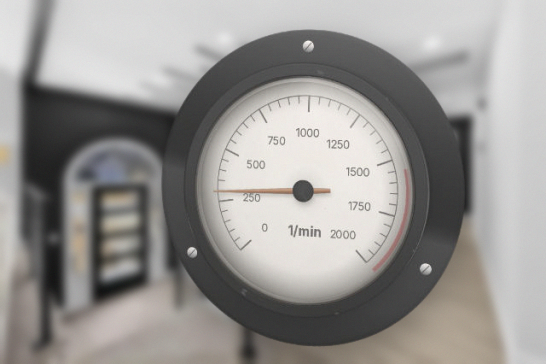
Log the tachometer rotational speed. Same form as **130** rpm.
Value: **300** rpm
